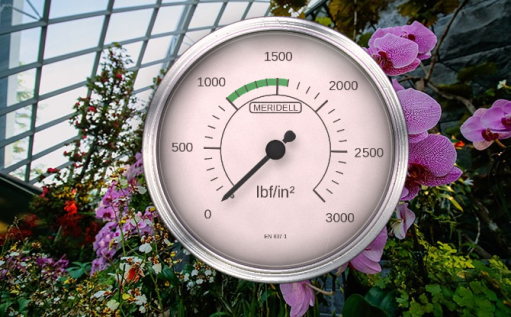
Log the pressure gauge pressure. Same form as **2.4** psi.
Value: **0** psi
